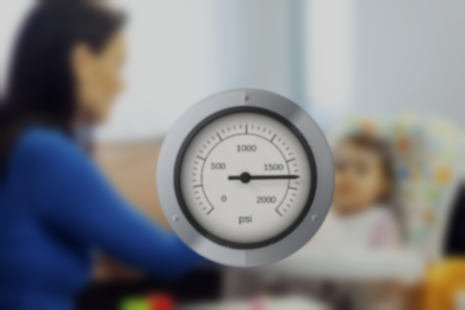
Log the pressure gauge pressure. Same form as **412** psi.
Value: **1650** psi
